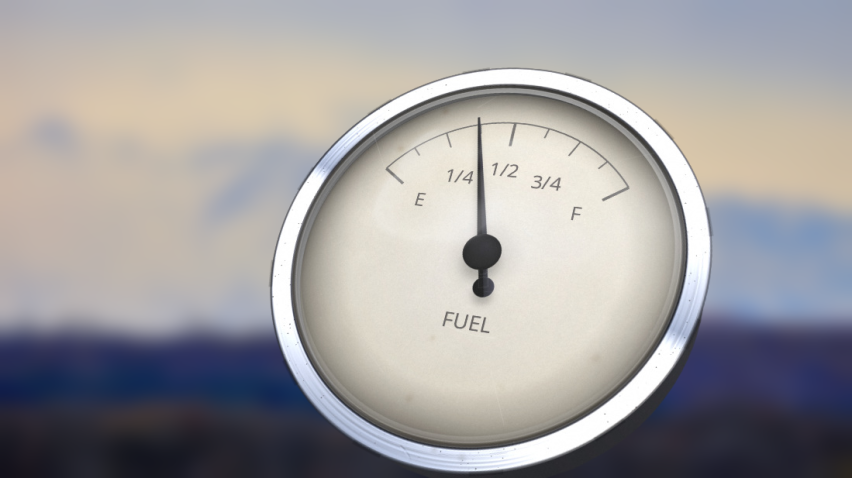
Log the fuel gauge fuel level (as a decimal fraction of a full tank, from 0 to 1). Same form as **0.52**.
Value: **0.375**
